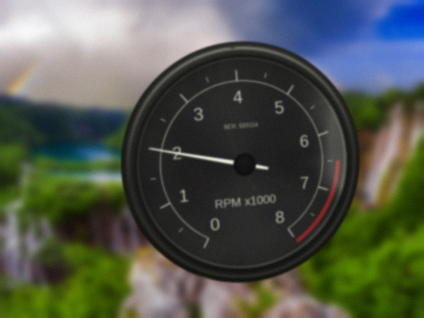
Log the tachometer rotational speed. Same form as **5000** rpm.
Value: **2000** rpm
